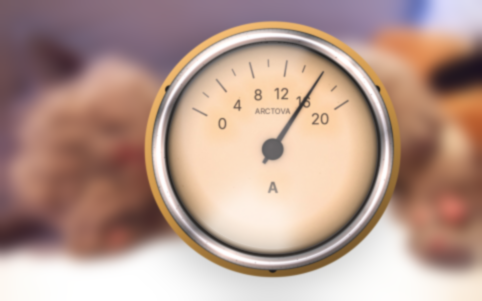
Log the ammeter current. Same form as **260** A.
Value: **16** A
